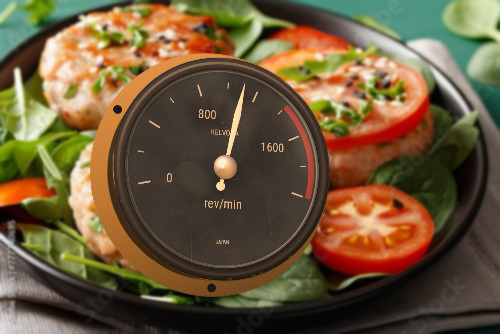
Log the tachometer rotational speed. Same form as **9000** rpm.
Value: **1100** rpm
